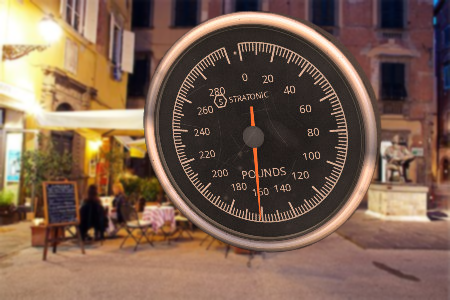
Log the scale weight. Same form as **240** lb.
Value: **160** lb
